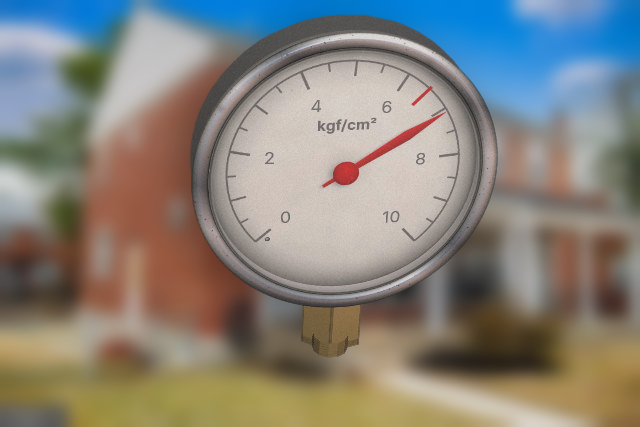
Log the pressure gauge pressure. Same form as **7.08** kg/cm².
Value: **7** kg/cm²
